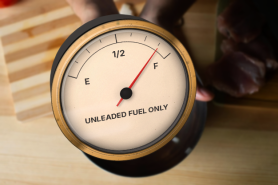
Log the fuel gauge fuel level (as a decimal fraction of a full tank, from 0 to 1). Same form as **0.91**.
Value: **0.875**
